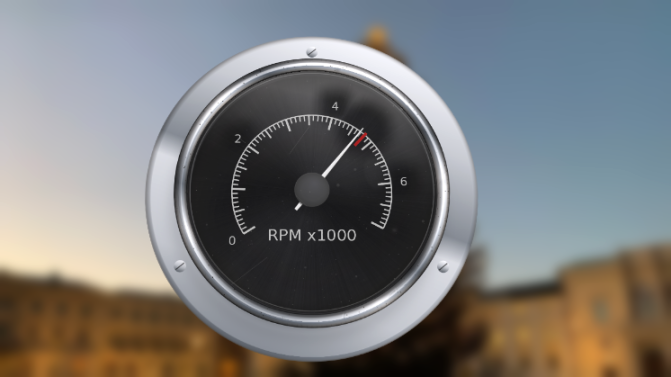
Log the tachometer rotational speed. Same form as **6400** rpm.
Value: **4700** rpm
